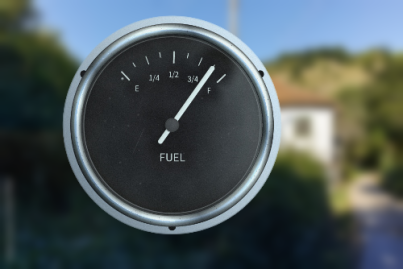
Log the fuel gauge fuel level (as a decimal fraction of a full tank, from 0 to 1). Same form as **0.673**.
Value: **0.875**
